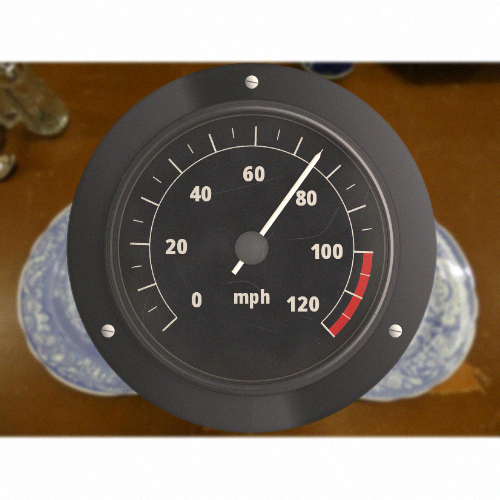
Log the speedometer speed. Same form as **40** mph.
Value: **75** mph
